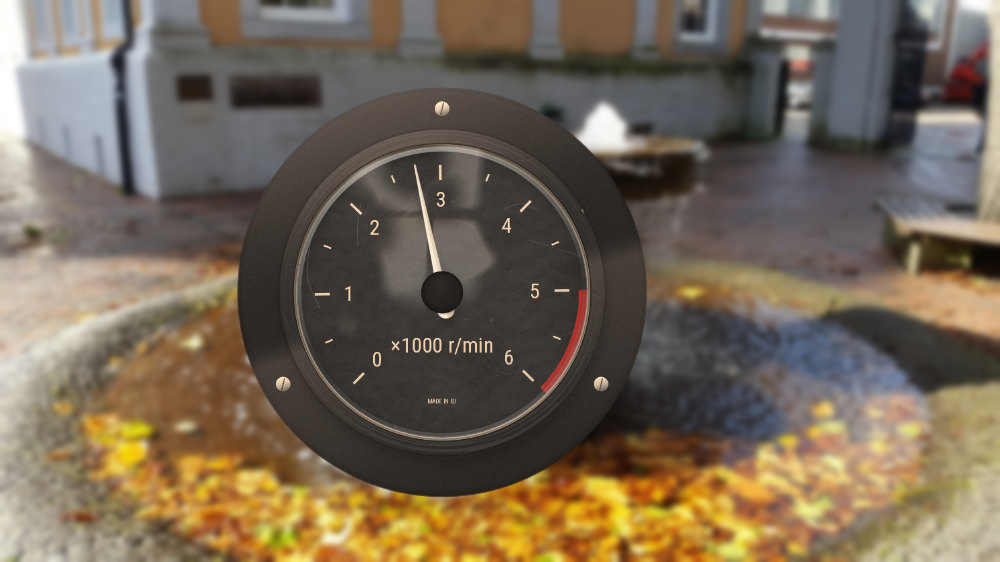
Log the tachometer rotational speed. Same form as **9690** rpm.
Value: **2750** rpm
